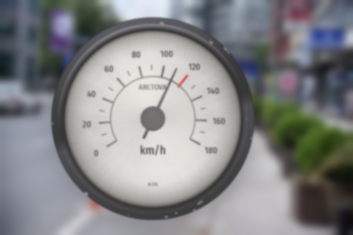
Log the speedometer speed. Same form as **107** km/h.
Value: **110** km/h
